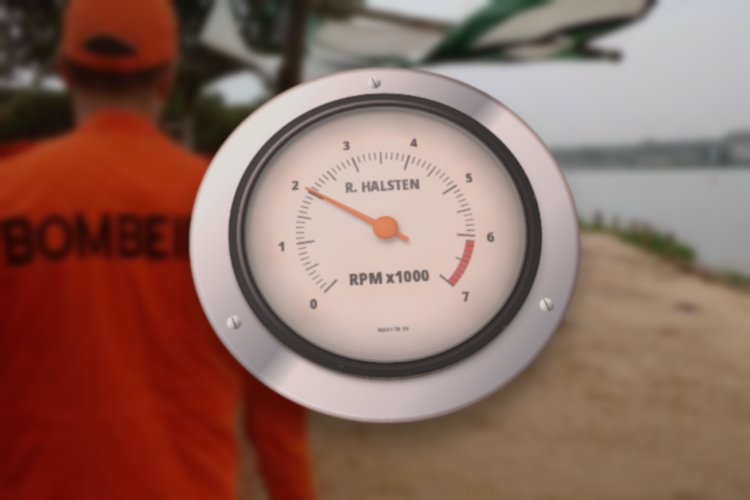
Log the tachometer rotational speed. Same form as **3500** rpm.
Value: **2000** rpm
